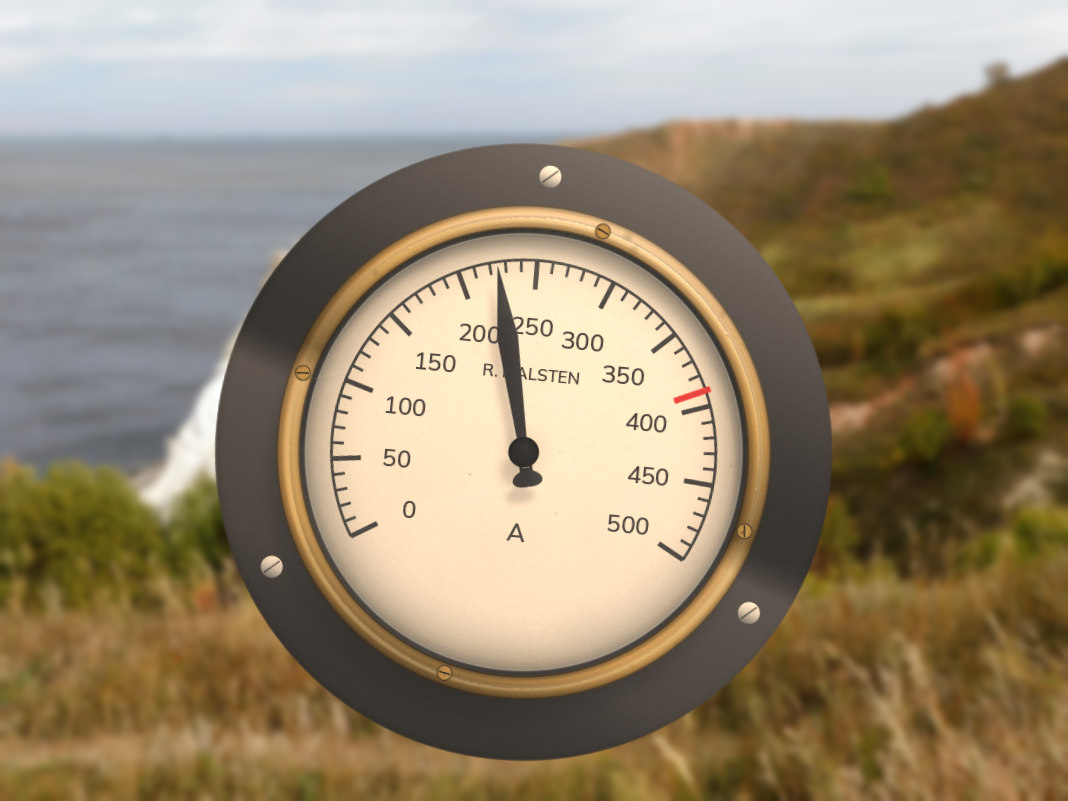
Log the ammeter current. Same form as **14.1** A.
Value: **225** A
